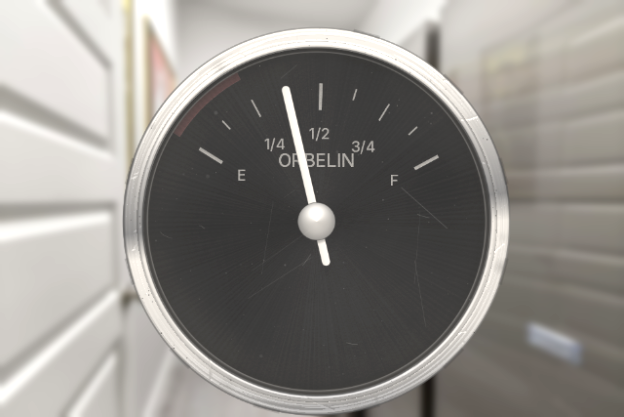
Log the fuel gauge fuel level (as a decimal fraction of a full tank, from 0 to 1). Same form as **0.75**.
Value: **0.375**
